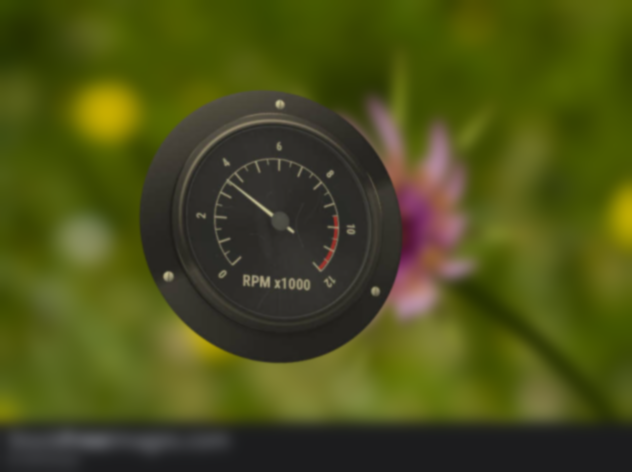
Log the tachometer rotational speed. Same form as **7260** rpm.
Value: **3500** rpm
